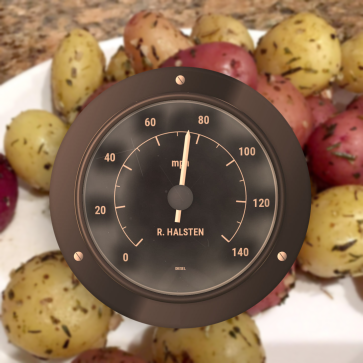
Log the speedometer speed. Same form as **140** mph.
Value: **75** mph
